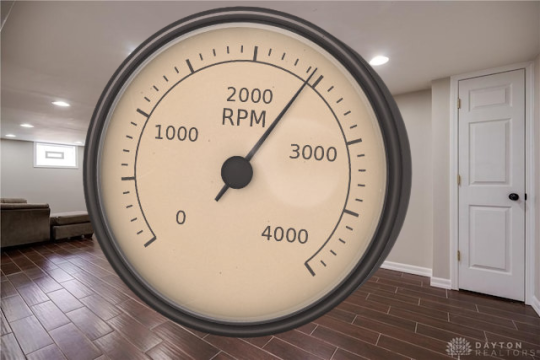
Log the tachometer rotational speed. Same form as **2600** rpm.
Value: **2450** rpm
